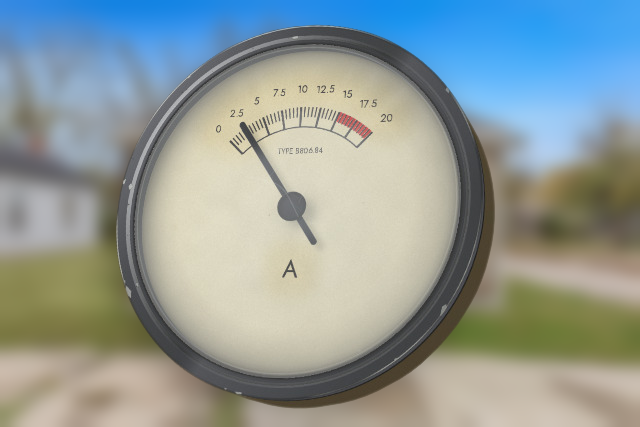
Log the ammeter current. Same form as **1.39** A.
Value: **2.5** A
